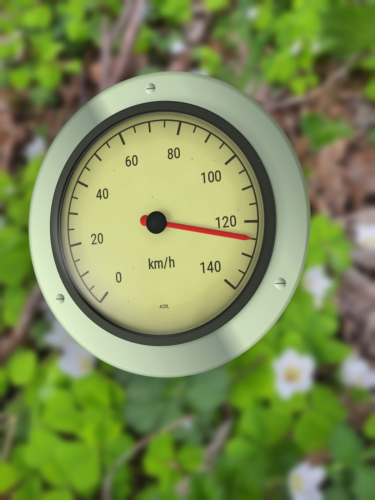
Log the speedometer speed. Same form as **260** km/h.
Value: **125** km/h
